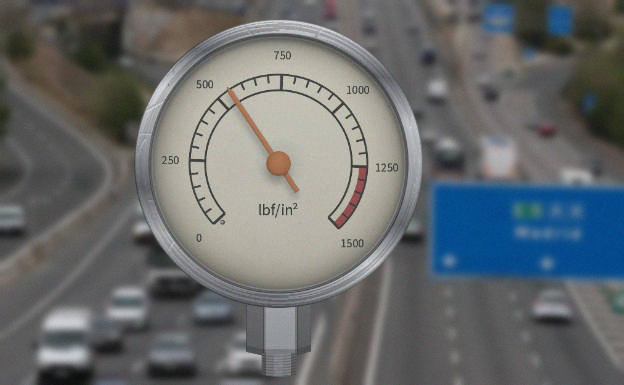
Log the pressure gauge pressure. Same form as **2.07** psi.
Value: **550** psi
